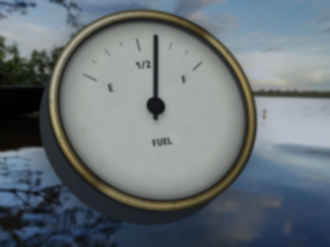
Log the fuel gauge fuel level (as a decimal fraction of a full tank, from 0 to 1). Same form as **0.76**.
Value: **0.625**
